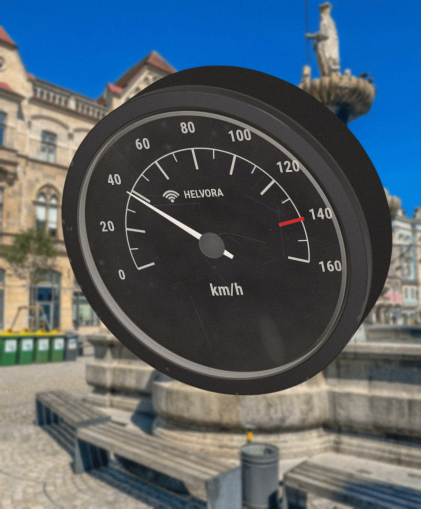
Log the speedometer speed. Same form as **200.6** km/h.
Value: **40** km/h
